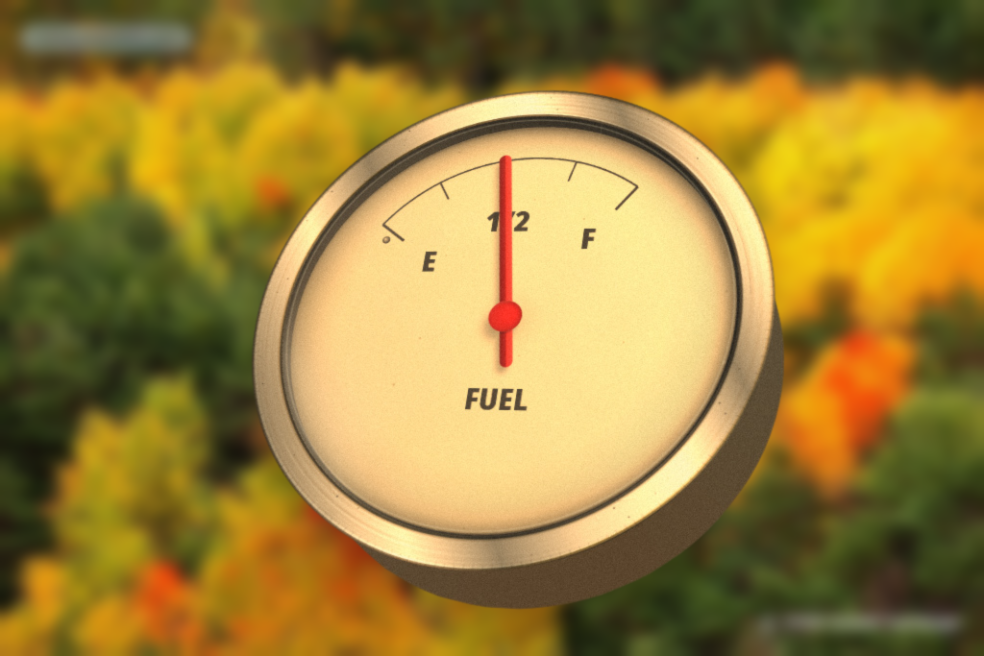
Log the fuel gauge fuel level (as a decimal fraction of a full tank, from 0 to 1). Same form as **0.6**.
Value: **0.5**
